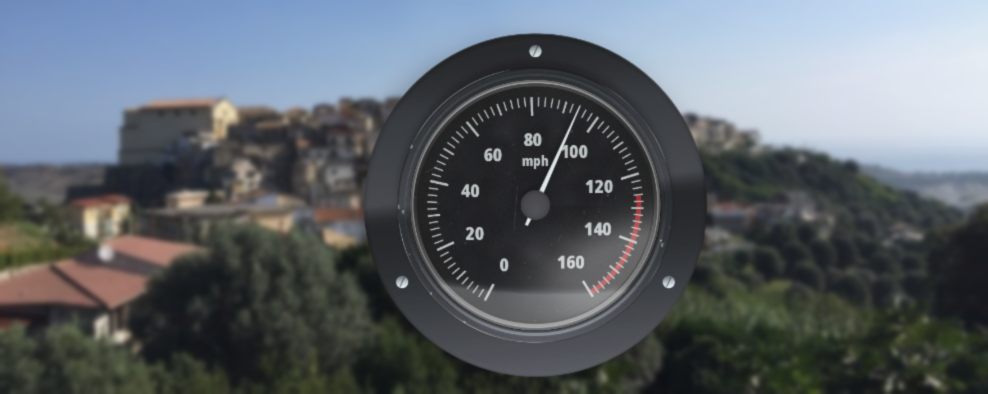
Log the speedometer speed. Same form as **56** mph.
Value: **94** mph
